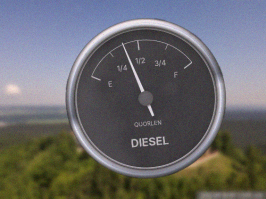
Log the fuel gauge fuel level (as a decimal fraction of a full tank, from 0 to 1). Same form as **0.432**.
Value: **0.375**
